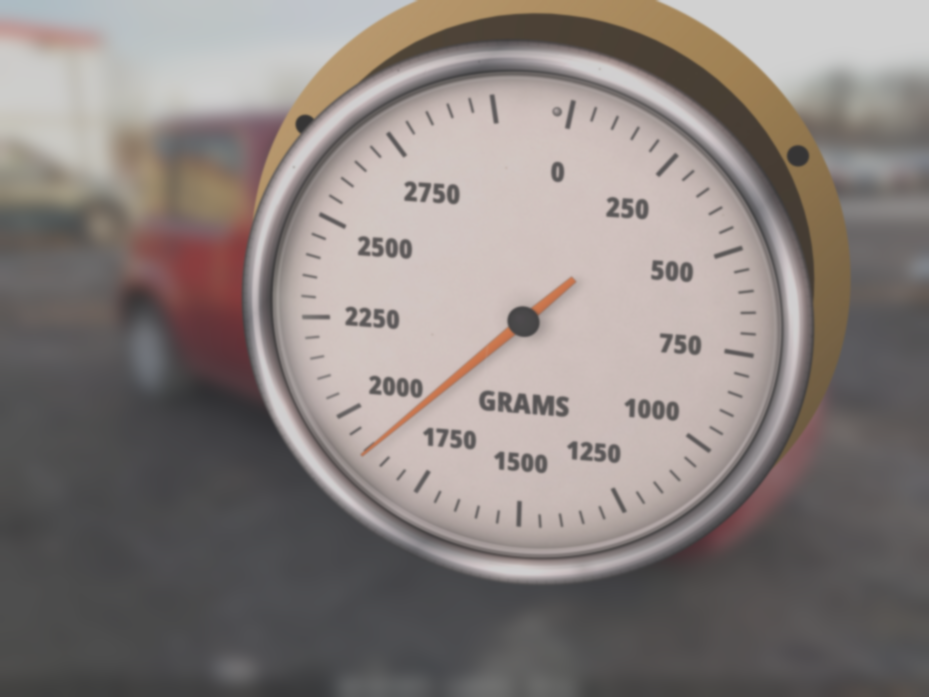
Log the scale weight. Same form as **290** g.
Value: **1900** g
